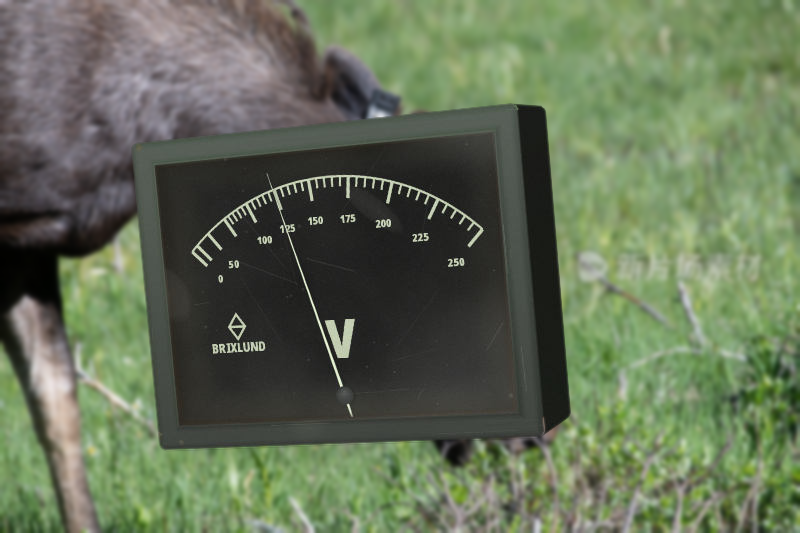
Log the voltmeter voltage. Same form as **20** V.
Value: **125** V
